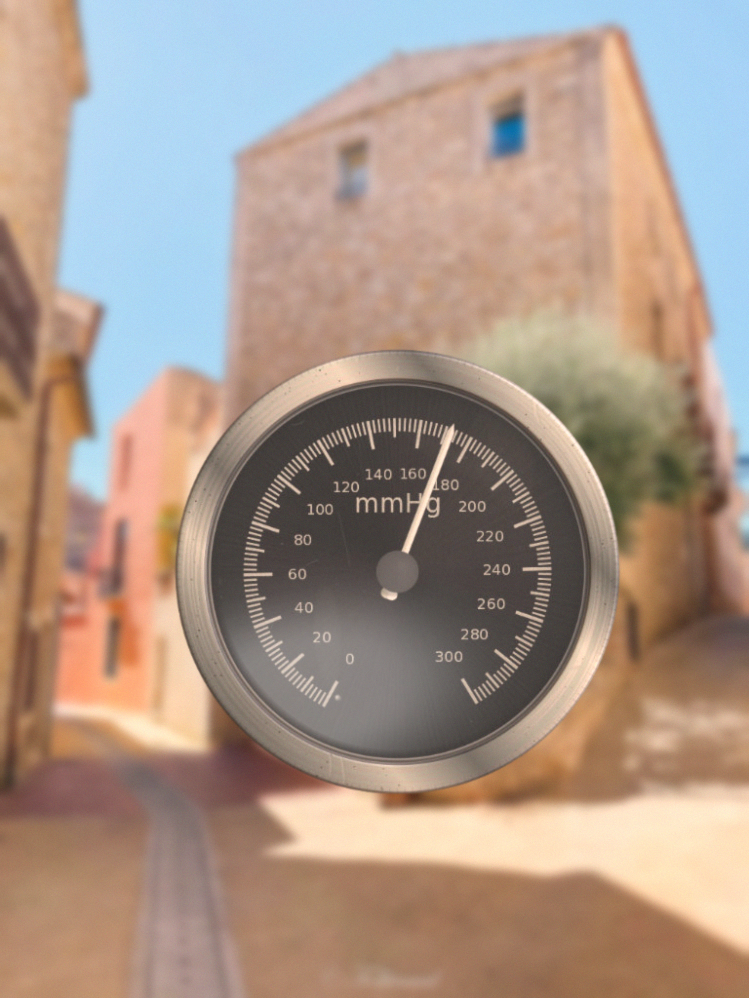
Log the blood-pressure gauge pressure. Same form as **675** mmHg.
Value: **172** mmHg
